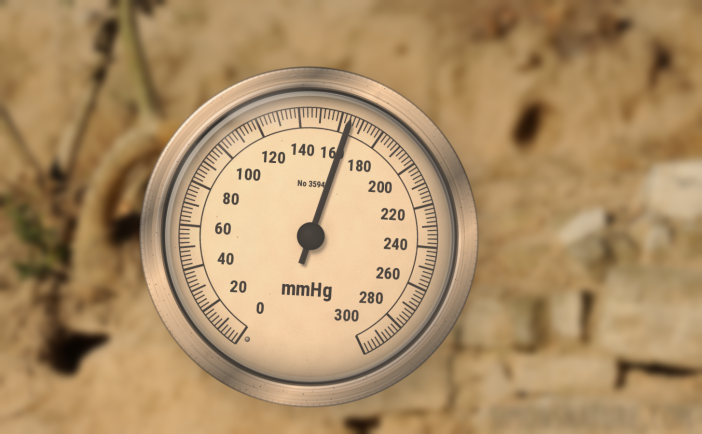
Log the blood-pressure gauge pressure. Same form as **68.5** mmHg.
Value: **164** mmHg
